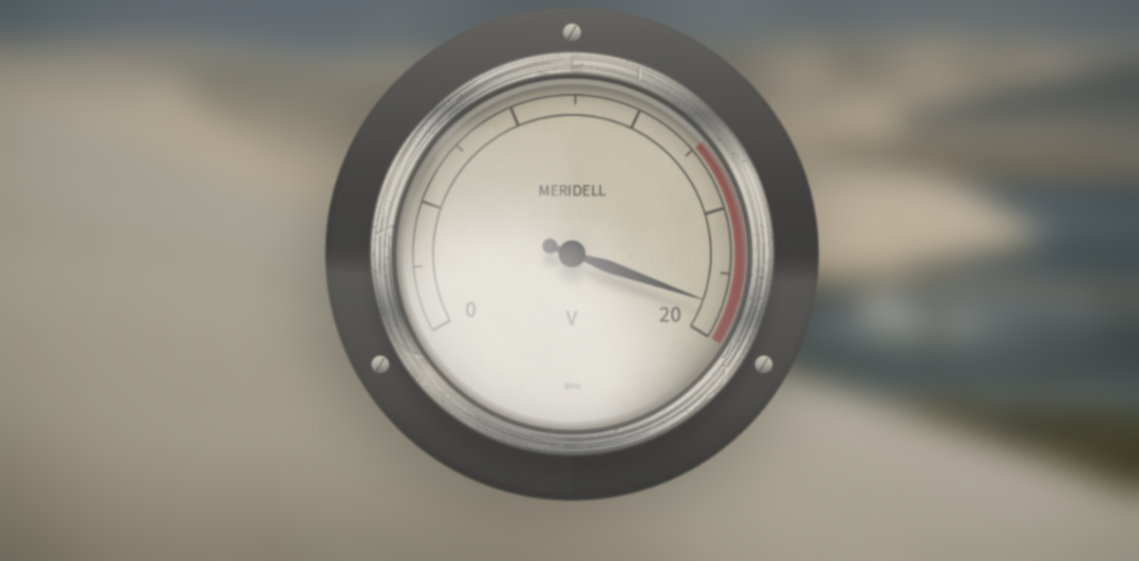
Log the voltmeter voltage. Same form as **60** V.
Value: **19** V
